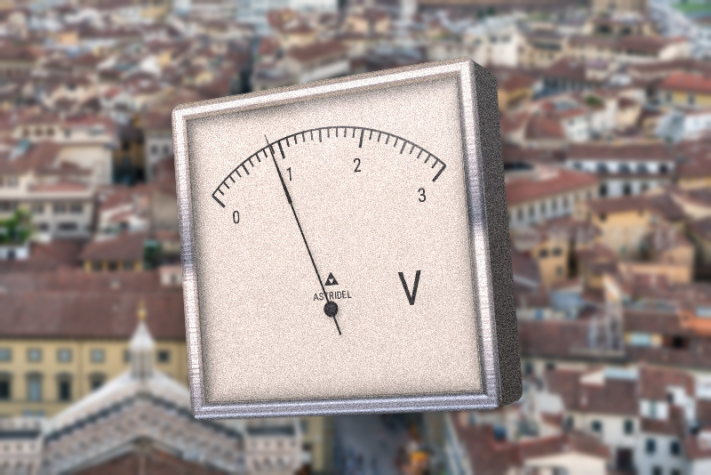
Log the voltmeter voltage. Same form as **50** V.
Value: **0.9** V
